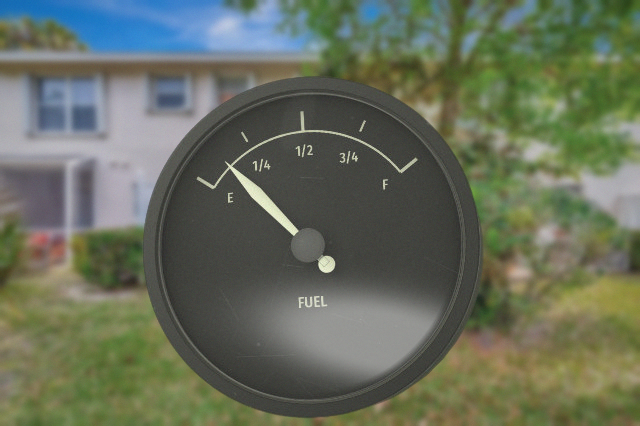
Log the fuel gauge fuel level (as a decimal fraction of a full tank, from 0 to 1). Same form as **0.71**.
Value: **0.125**
